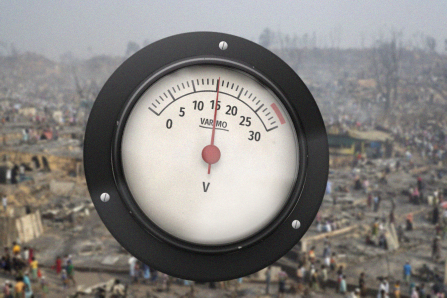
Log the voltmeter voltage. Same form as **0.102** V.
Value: **15** V
